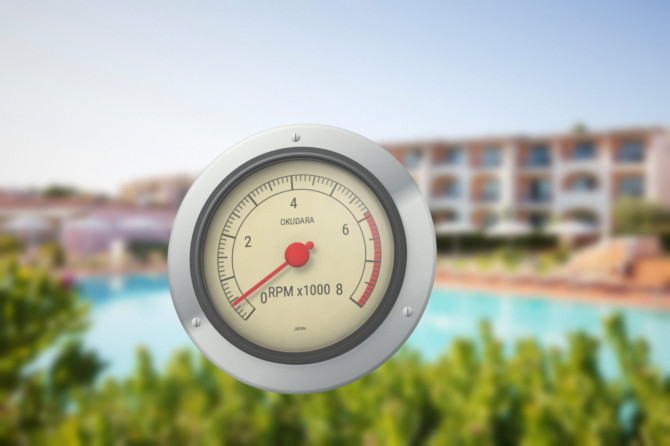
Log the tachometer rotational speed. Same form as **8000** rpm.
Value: **400** rpm
